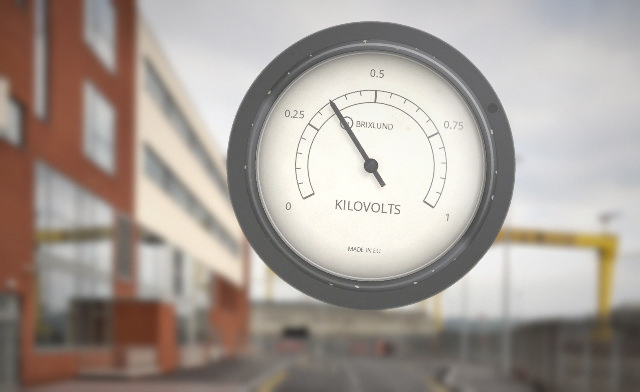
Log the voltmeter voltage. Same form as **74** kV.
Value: **0.35** kV
